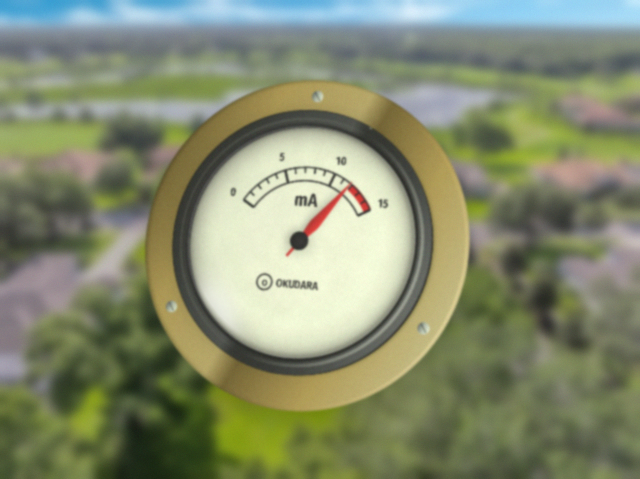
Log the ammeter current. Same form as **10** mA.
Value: **12** mA
